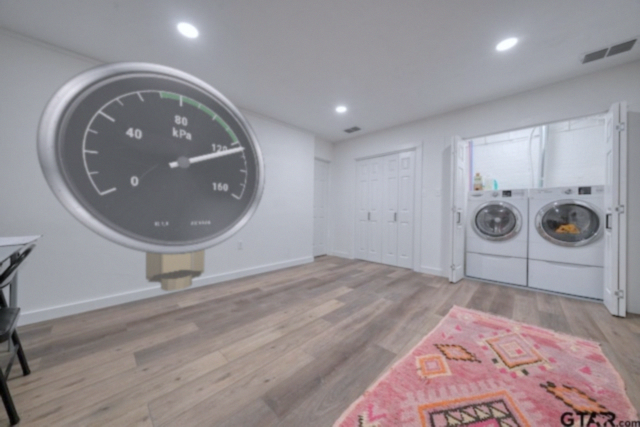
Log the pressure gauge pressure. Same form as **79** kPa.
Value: **125** kPa
